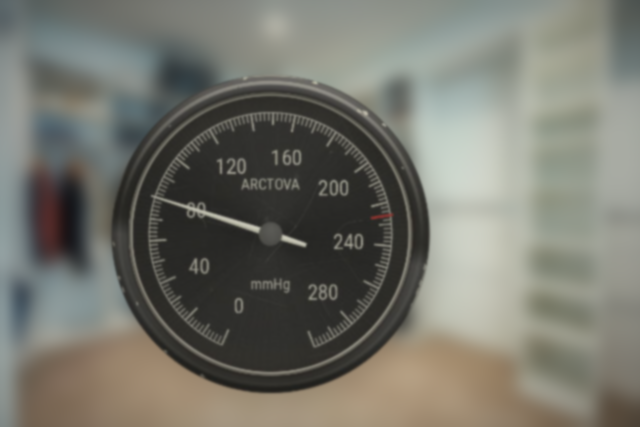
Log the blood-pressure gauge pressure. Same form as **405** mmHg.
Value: **80** mmHg
